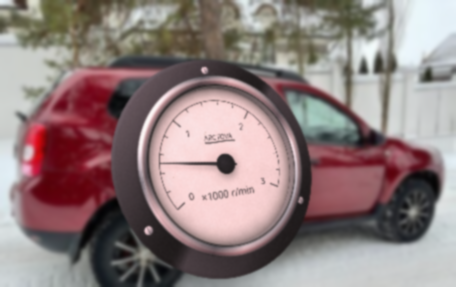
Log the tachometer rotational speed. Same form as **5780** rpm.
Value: **500** rpm
